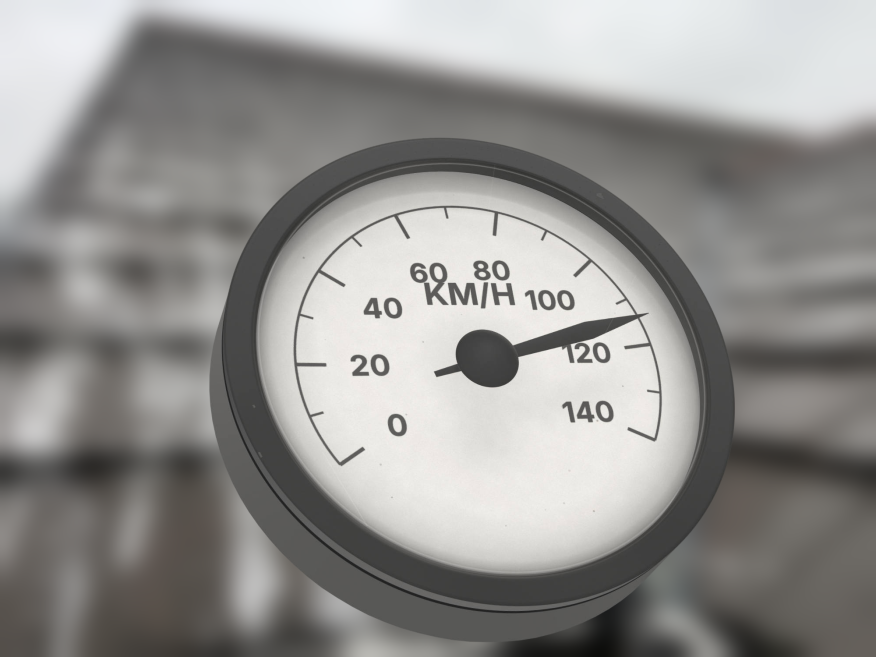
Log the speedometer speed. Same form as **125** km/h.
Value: **115** km/h
